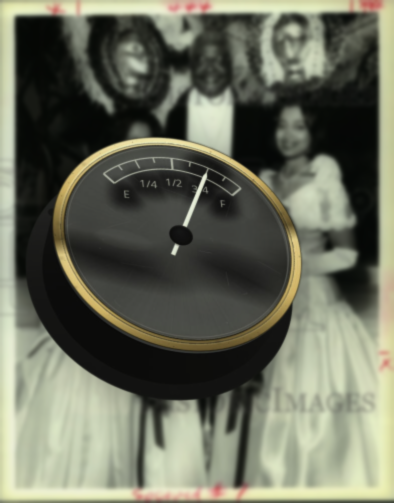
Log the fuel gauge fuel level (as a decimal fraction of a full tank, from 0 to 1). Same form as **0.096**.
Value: **0.75**
